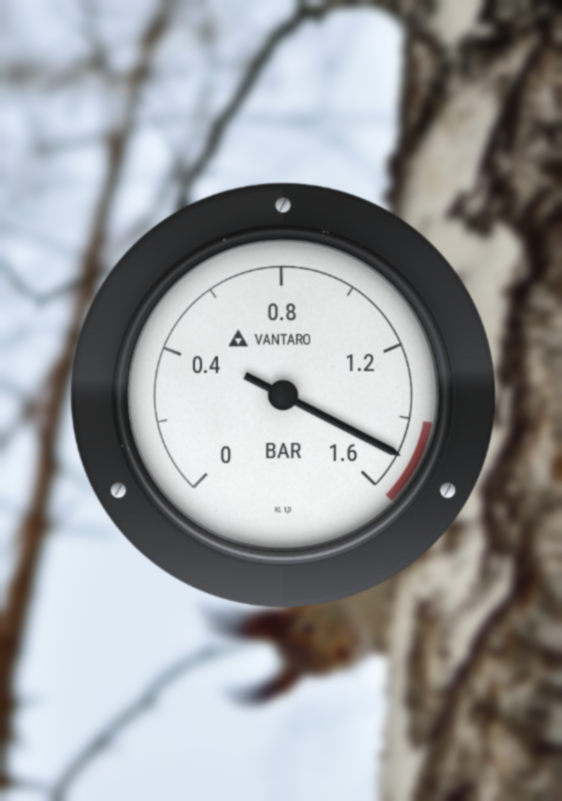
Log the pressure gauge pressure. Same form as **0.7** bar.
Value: **1.5** bar
